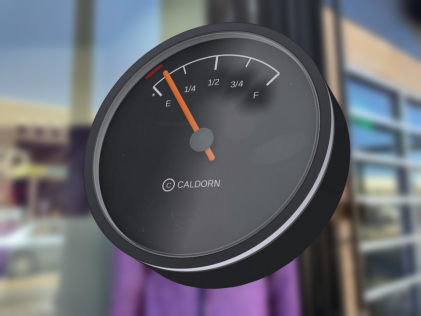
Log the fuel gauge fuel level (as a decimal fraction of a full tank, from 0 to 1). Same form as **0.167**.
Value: **0.125**
